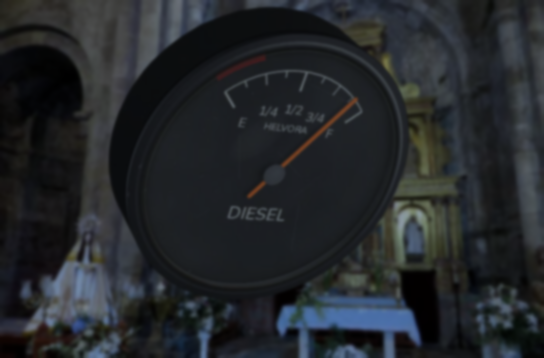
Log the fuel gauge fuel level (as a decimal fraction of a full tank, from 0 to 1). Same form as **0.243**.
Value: **0.875**
